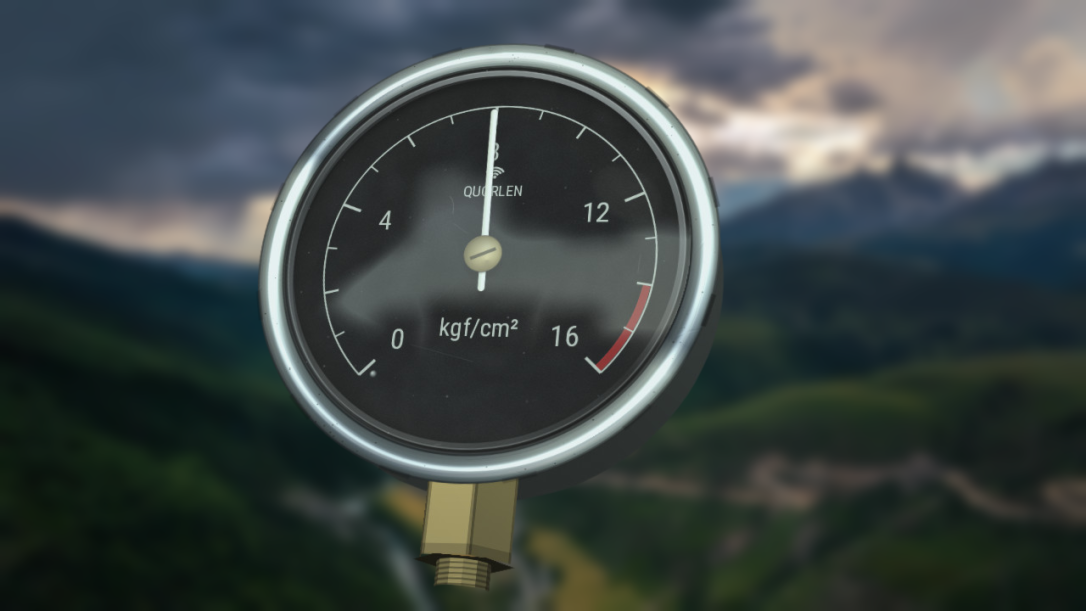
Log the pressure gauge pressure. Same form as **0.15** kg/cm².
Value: **8** kg/cm²
